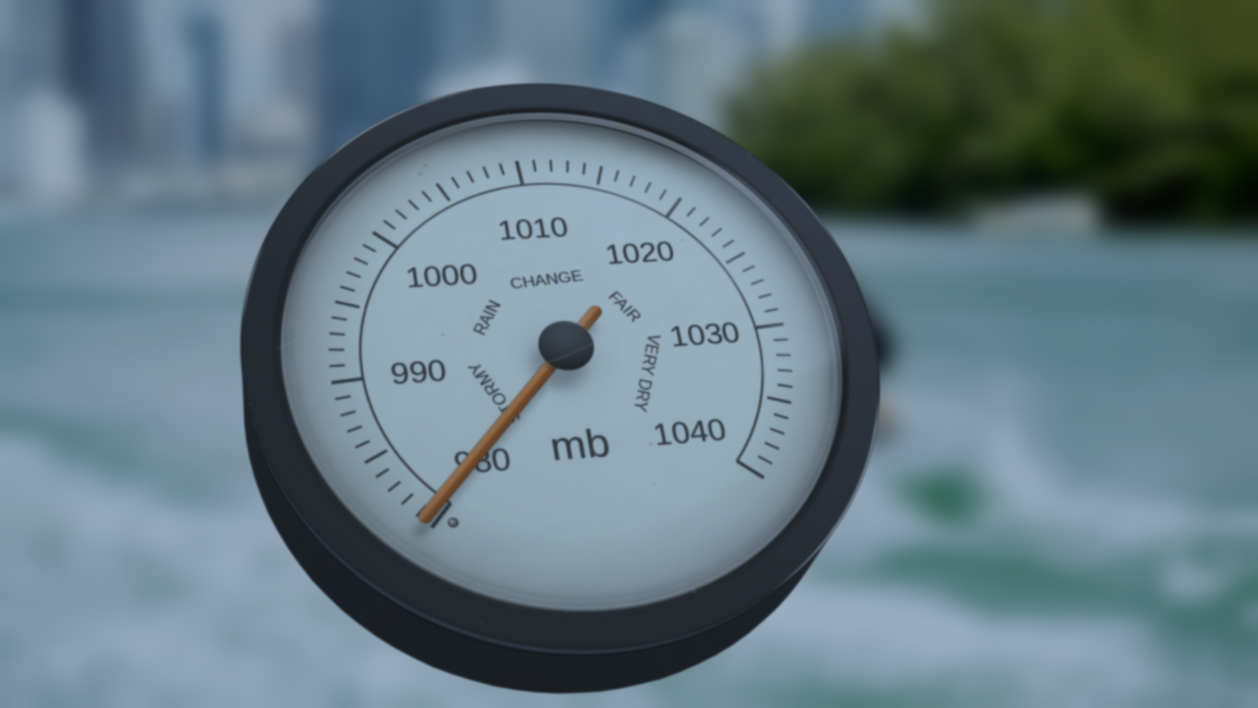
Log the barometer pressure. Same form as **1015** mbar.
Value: **980.5** mbar
